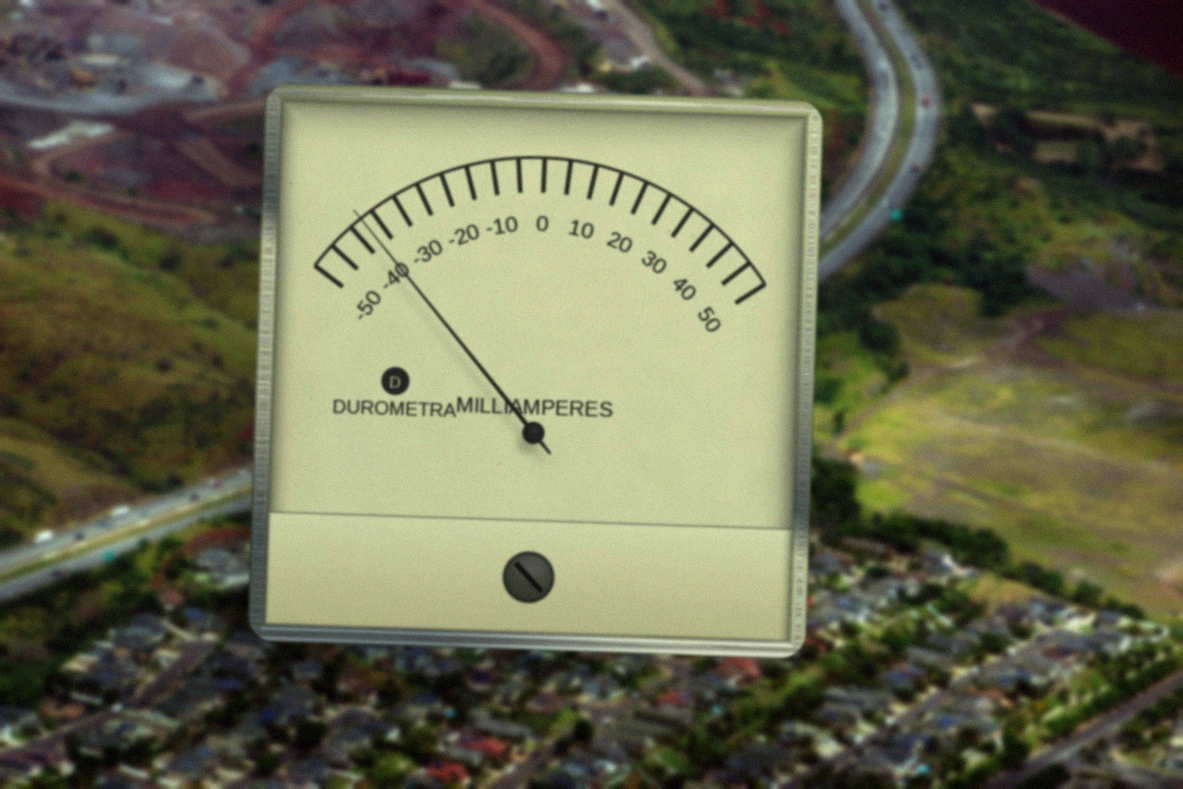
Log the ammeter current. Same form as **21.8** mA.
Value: **-37.5** mA
